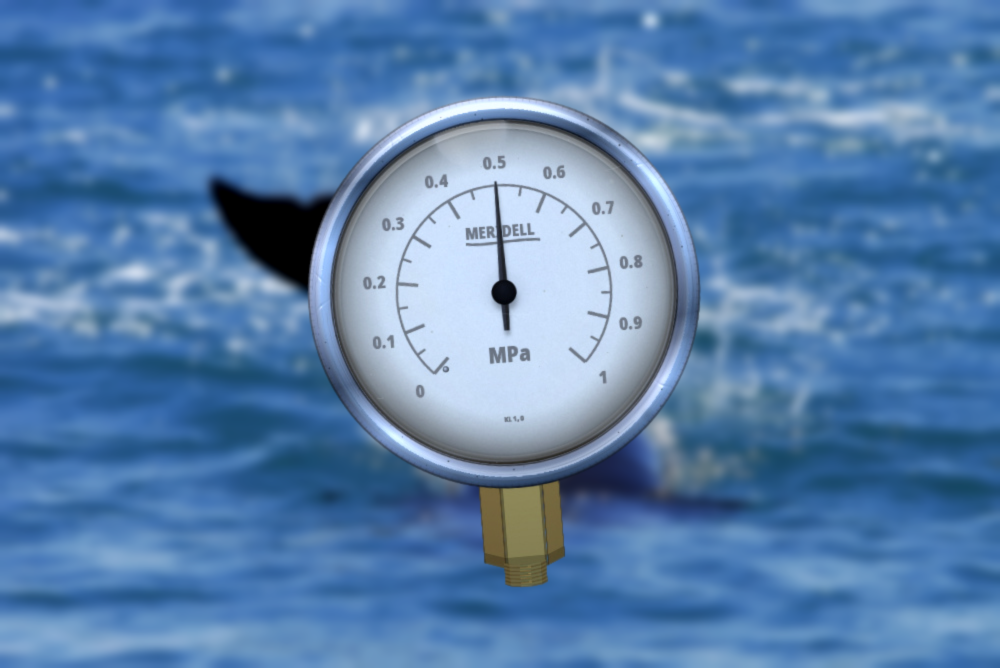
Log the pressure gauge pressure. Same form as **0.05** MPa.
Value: **0.5** MPa
